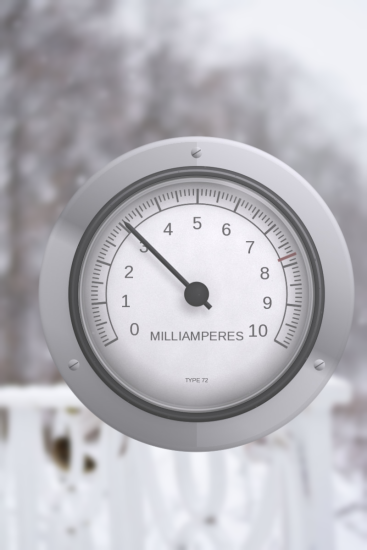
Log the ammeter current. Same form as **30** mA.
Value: **3.1** mA
